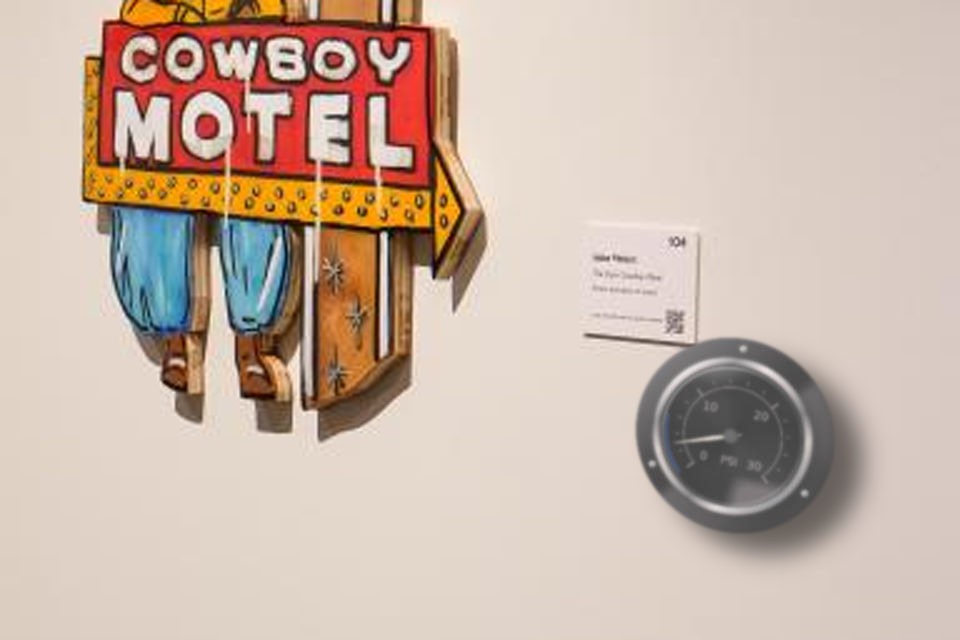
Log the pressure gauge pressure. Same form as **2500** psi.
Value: **3** psi
